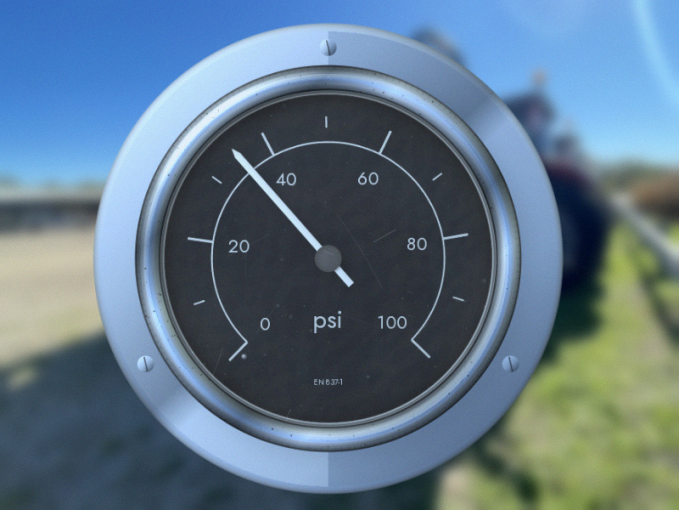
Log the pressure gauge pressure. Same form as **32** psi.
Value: **35** psi
